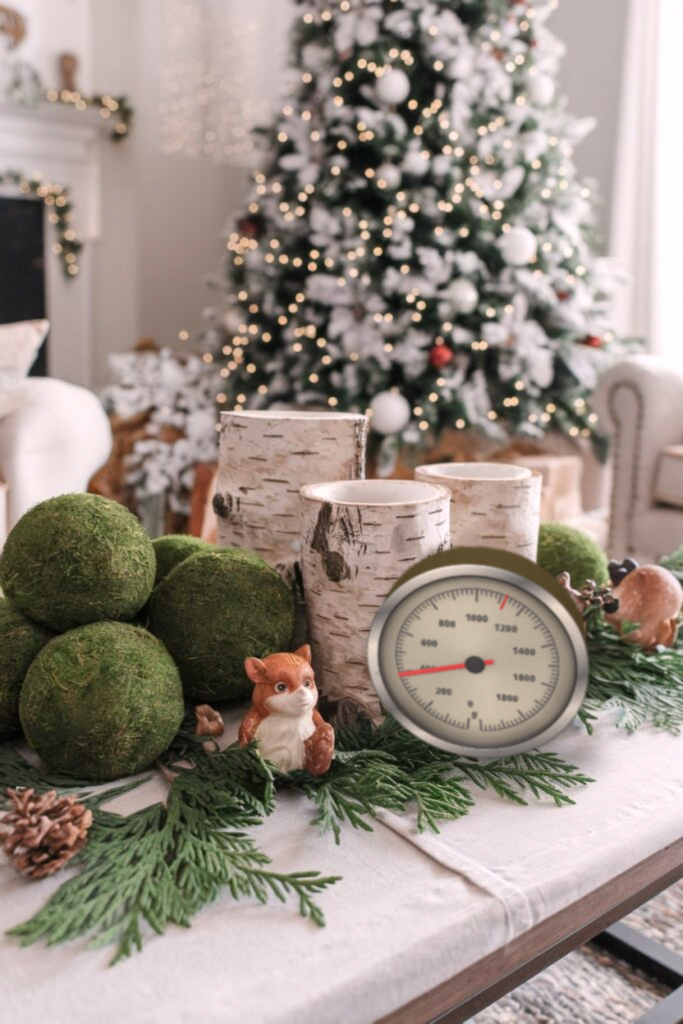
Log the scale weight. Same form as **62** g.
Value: **400** g
